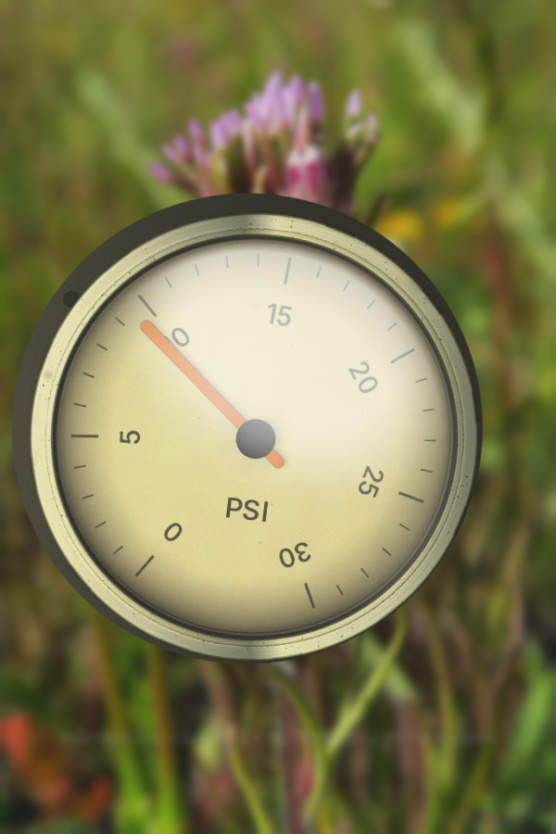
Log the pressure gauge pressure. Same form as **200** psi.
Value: **9.5** psi
